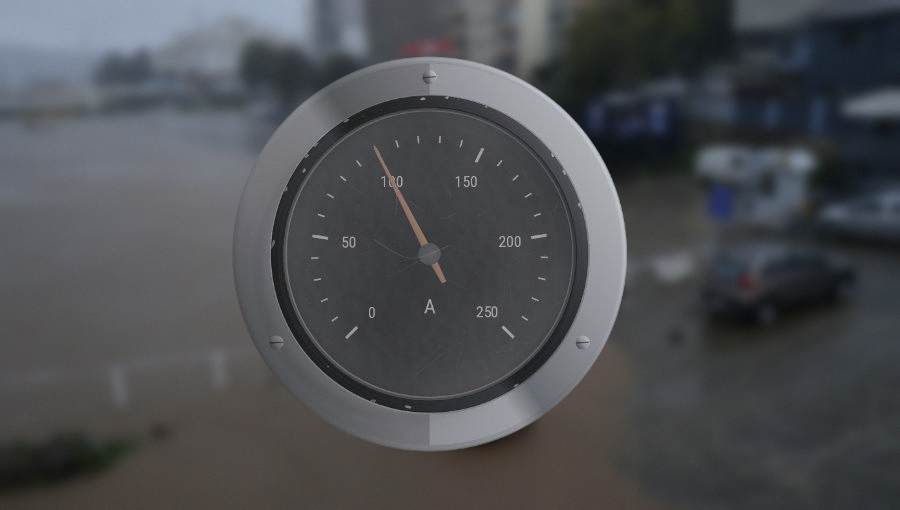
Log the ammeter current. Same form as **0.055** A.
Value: **100** A
